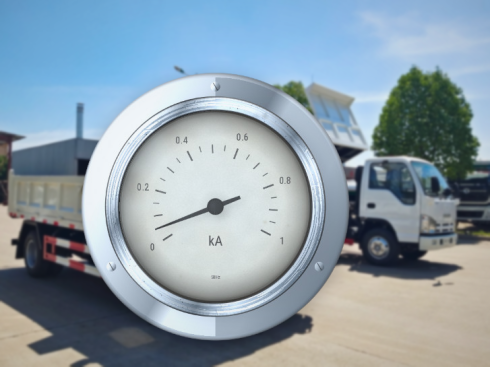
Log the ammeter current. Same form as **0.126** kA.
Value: **0.05** kA
